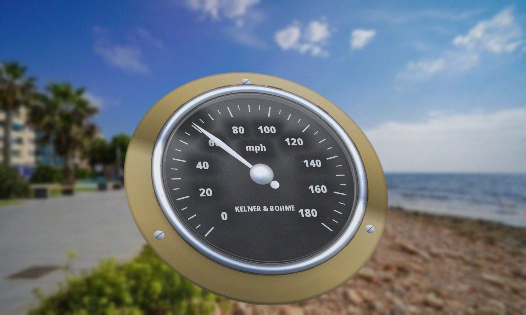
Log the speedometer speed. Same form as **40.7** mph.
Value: **60** mph
